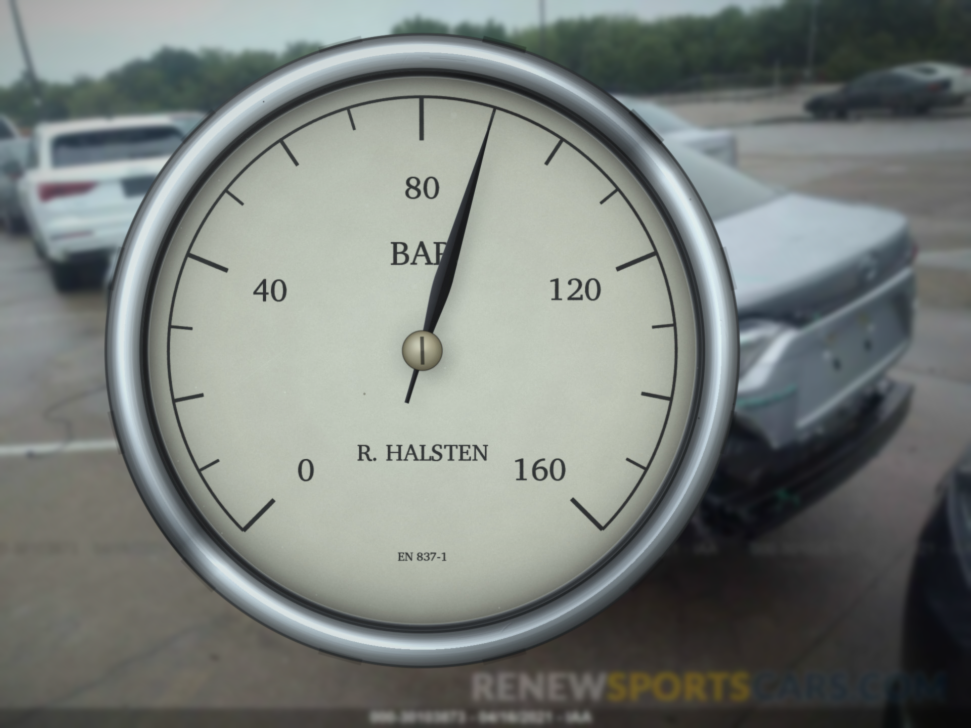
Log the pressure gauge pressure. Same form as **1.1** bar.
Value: **90** bar
